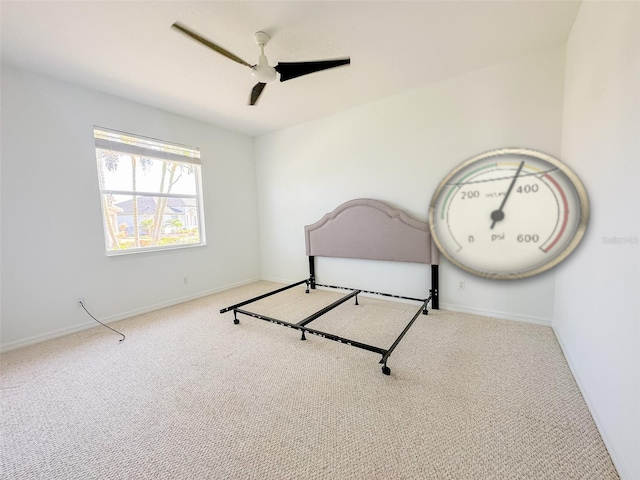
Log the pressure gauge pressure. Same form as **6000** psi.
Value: **350** psi
